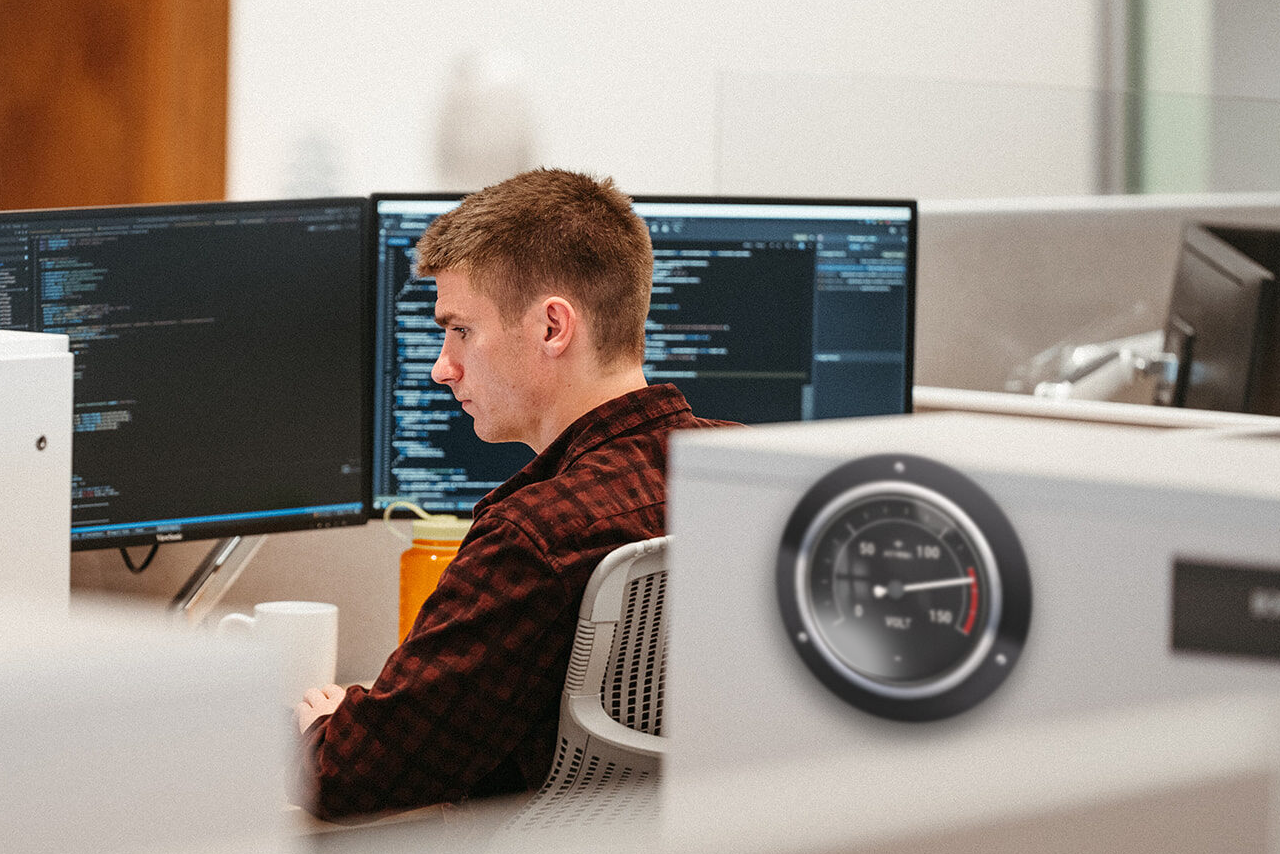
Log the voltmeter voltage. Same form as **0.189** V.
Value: **125** V
